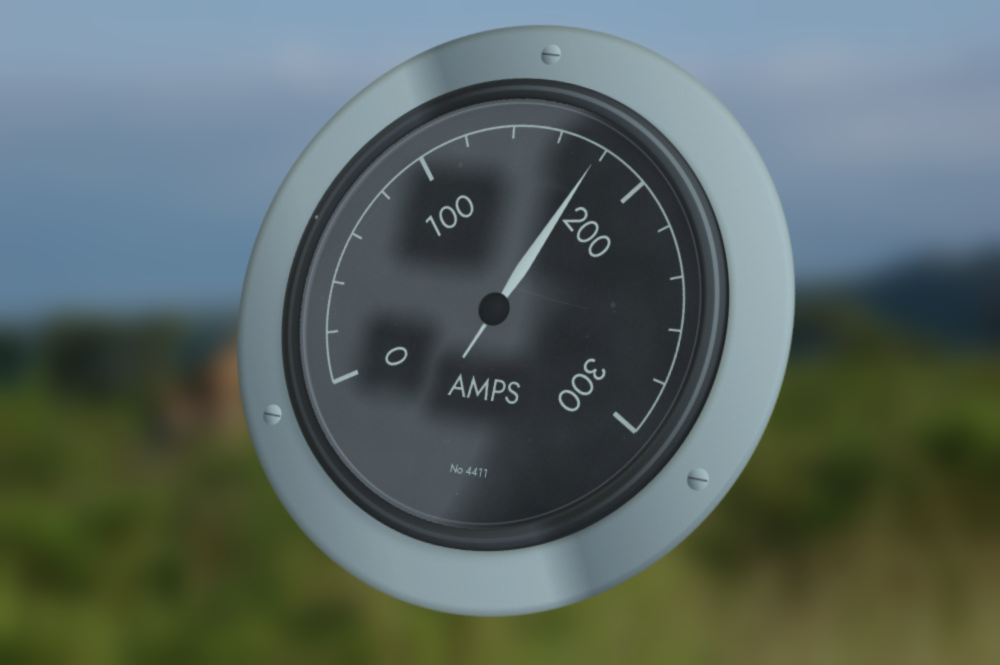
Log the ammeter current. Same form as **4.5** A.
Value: **180** A
